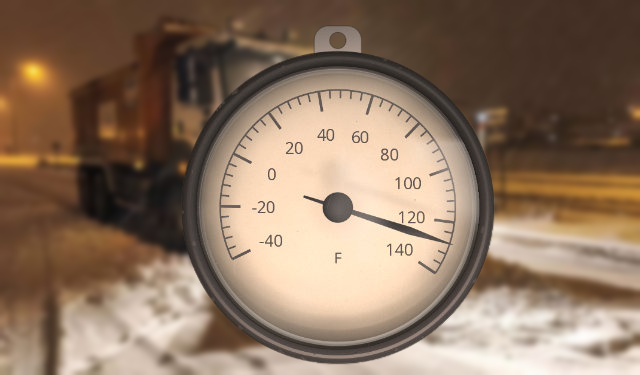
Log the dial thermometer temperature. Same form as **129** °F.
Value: **128** °F
